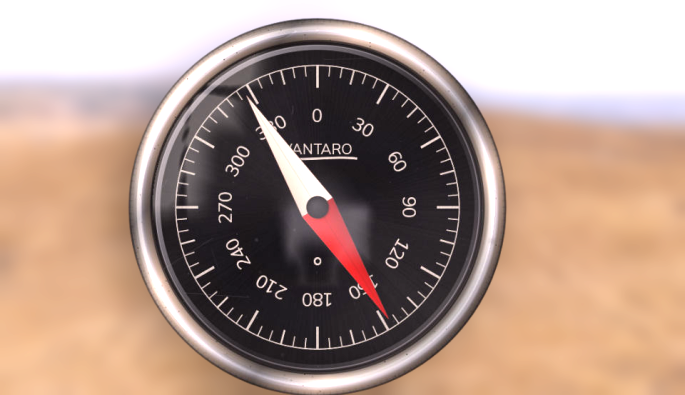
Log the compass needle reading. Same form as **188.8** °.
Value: **147.5** °
